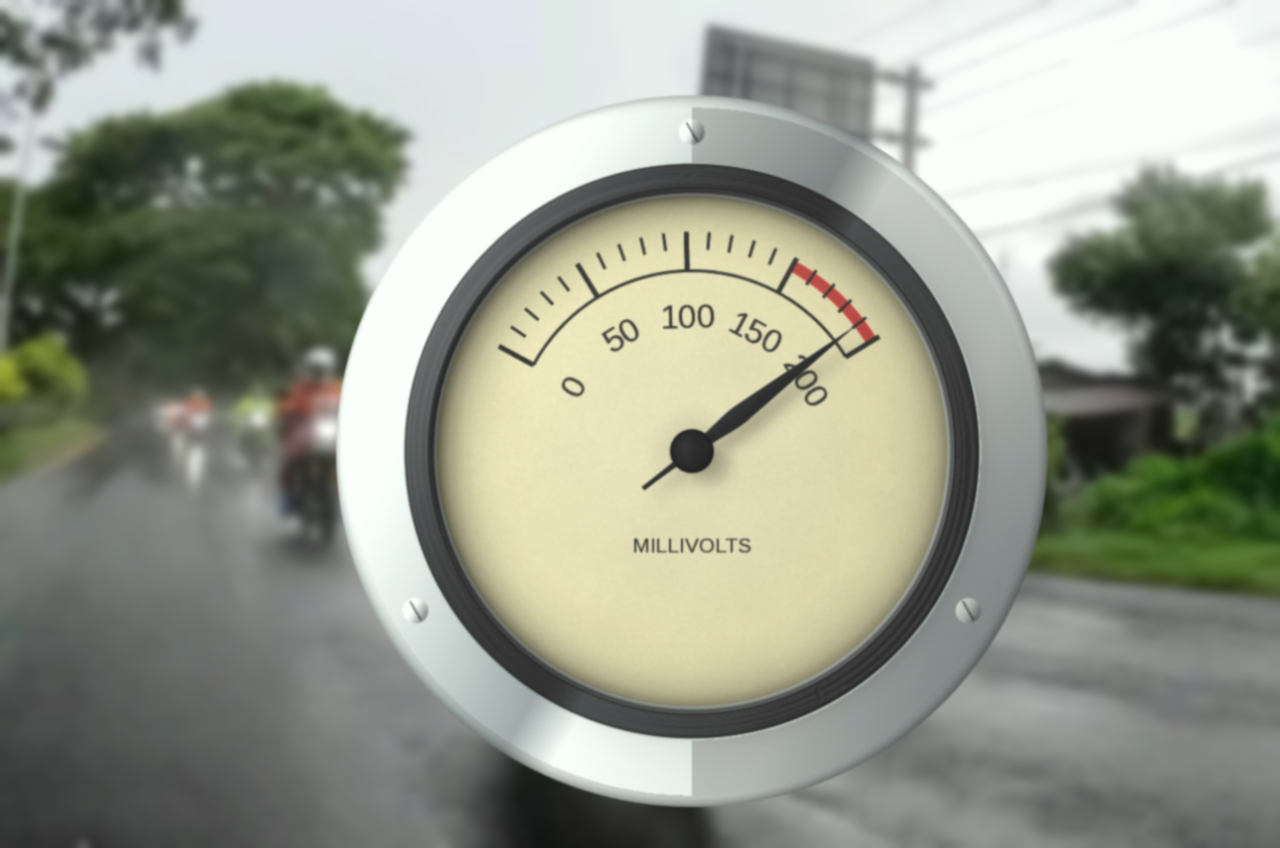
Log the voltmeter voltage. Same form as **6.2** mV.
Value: **190** mV
